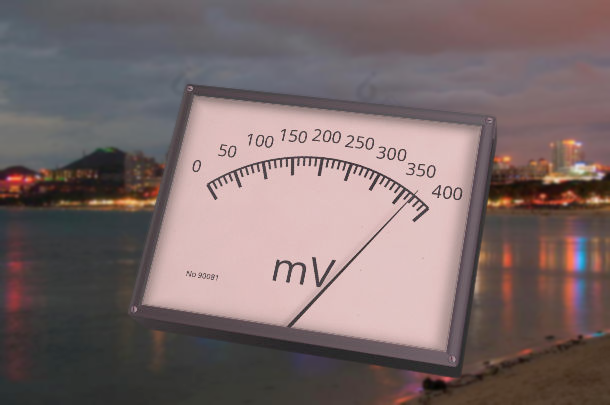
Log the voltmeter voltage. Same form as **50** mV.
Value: **370** mV
